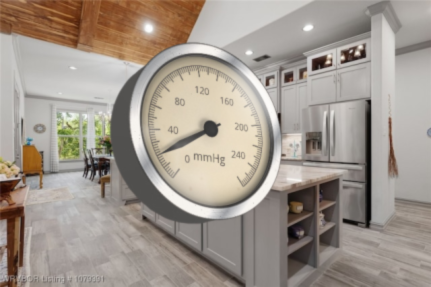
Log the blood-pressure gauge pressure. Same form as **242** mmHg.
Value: **20** mmHg
